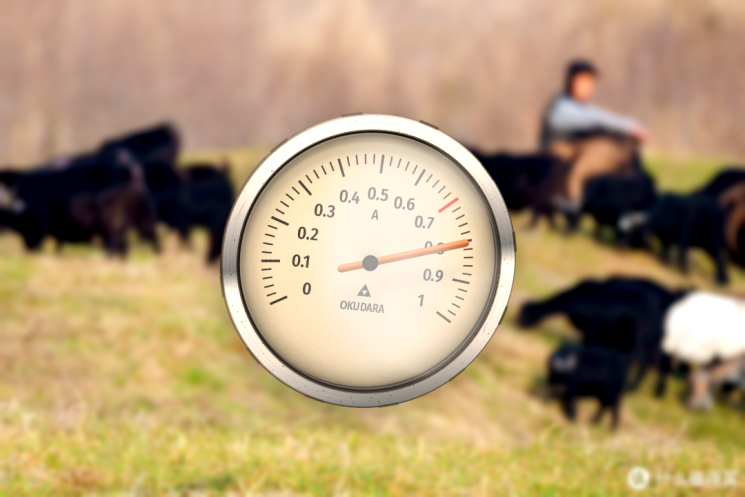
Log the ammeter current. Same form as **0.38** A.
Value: **0.8** A
